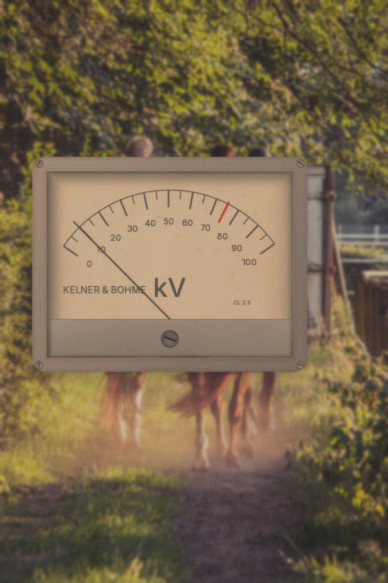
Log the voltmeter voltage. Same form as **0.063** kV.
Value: **10** kV
